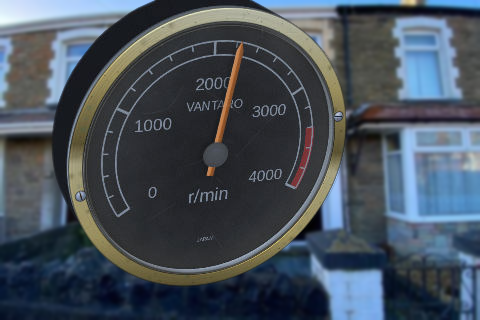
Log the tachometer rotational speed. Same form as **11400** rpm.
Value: **2200** rpm
